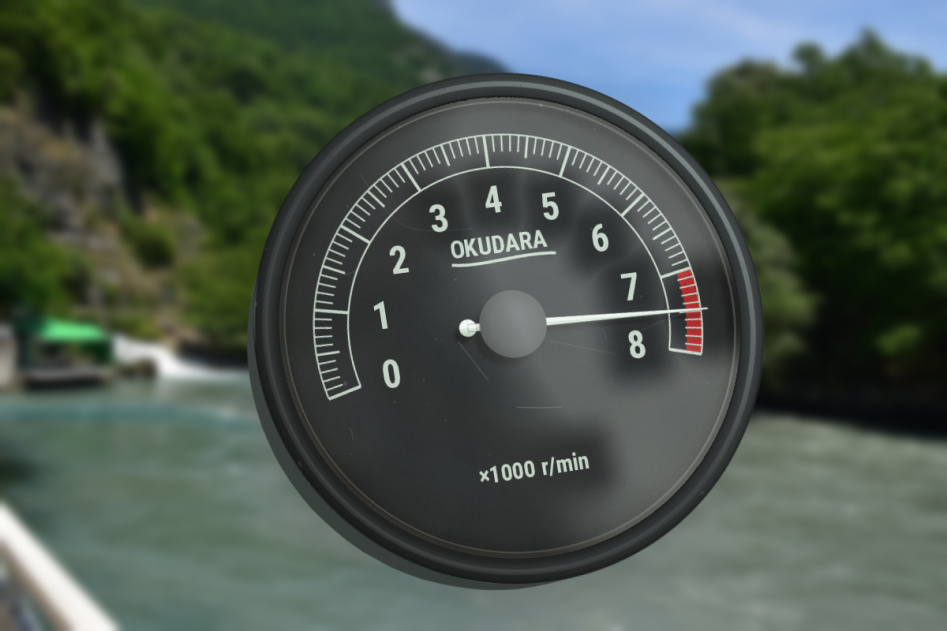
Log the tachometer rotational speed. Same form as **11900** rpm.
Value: **7500** rpm
